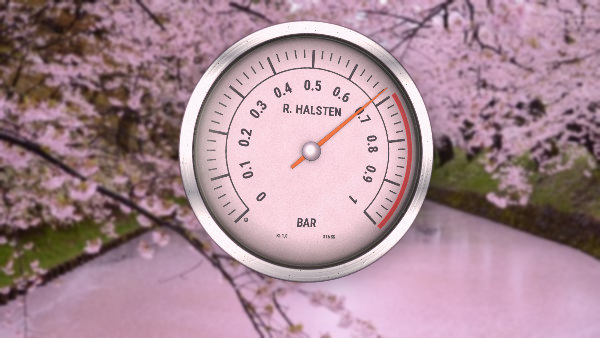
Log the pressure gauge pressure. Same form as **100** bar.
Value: **0.68** bar
